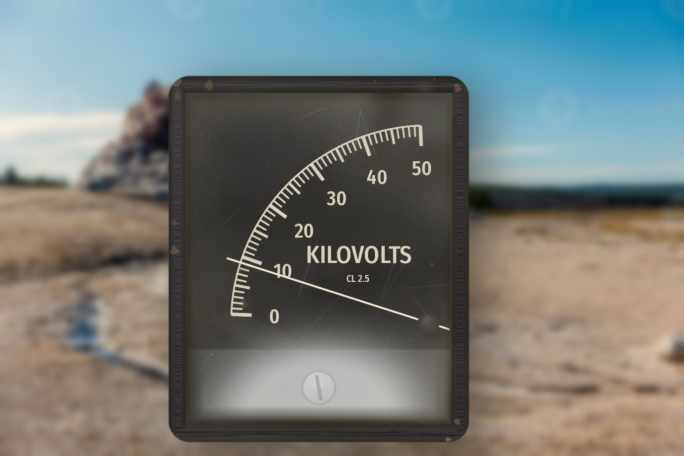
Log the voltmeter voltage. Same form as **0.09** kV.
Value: **9** kV
